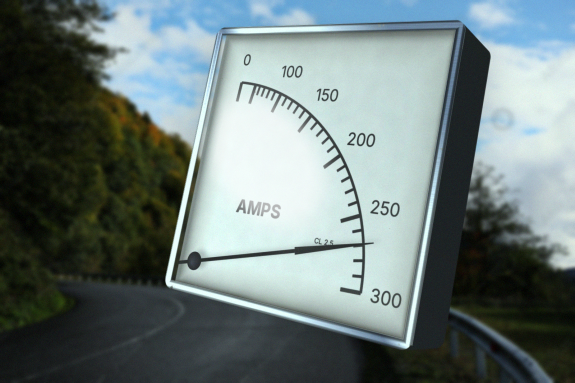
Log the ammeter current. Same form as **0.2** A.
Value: **270** A
